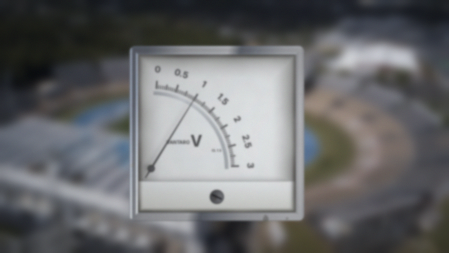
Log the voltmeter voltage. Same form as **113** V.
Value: **1** V
